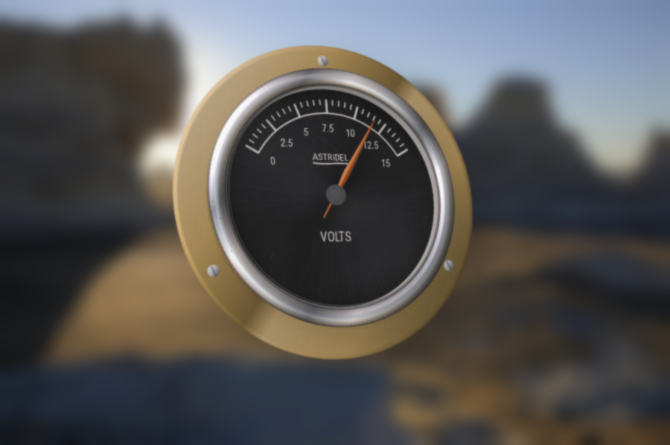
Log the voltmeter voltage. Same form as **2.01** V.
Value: **11.5** V
